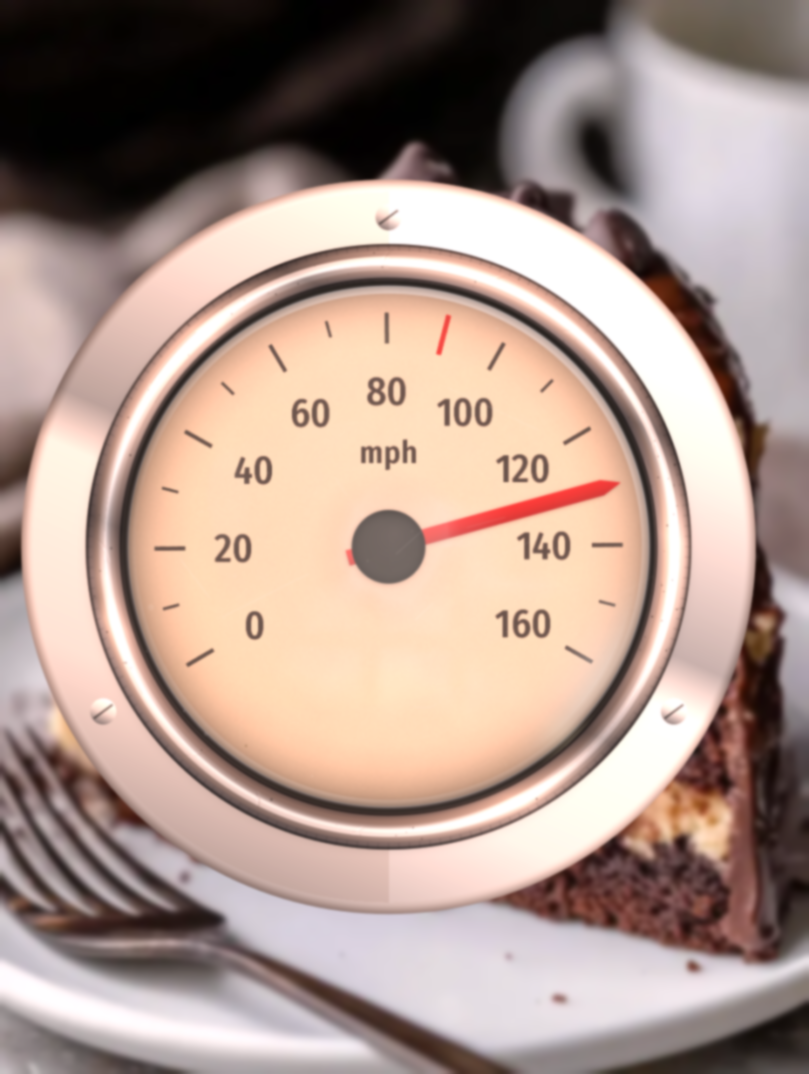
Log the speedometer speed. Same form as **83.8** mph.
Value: **130** mph
